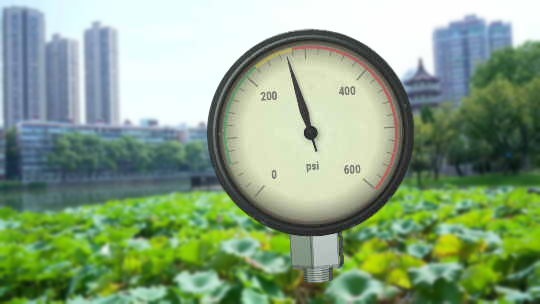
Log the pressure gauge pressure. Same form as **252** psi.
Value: **270** psi
